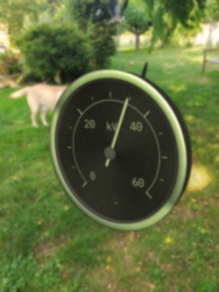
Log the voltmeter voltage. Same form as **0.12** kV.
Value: **35** kV
